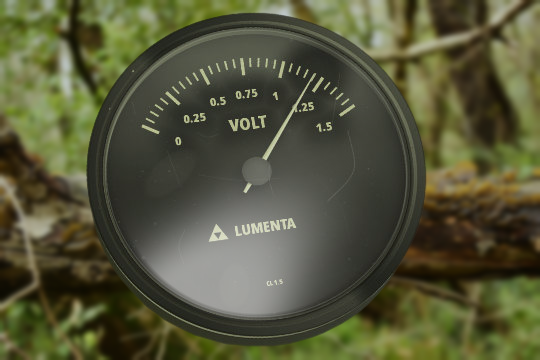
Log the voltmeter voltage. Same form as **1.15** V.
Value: **1.2** V
